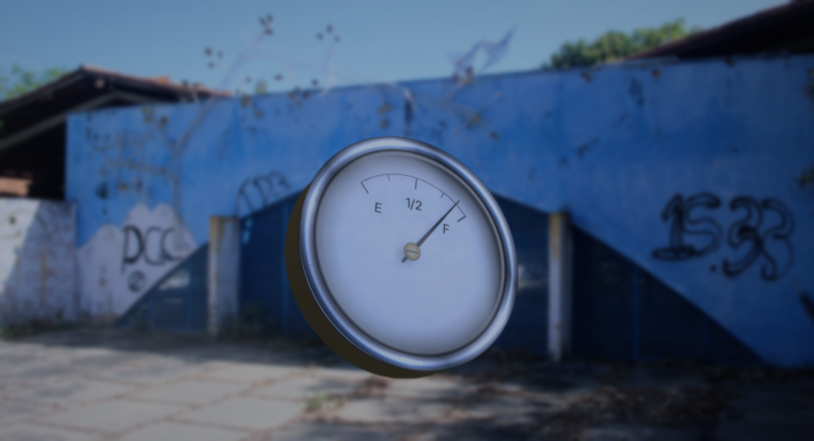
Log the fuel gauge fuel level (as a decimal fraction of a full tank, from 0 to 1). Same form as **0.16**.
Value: **0.875**
